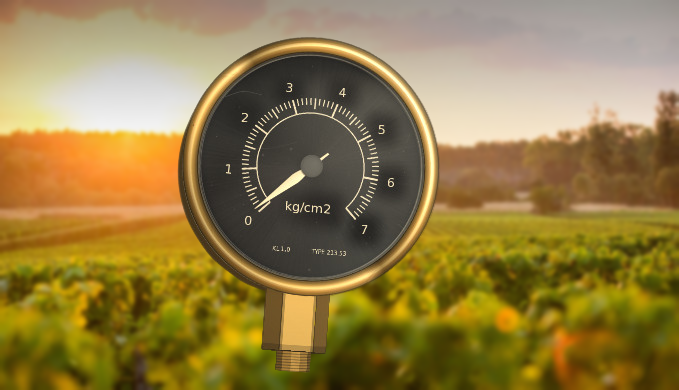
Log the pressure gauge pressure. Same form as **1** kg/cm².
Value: **0.1** kg/cm²
